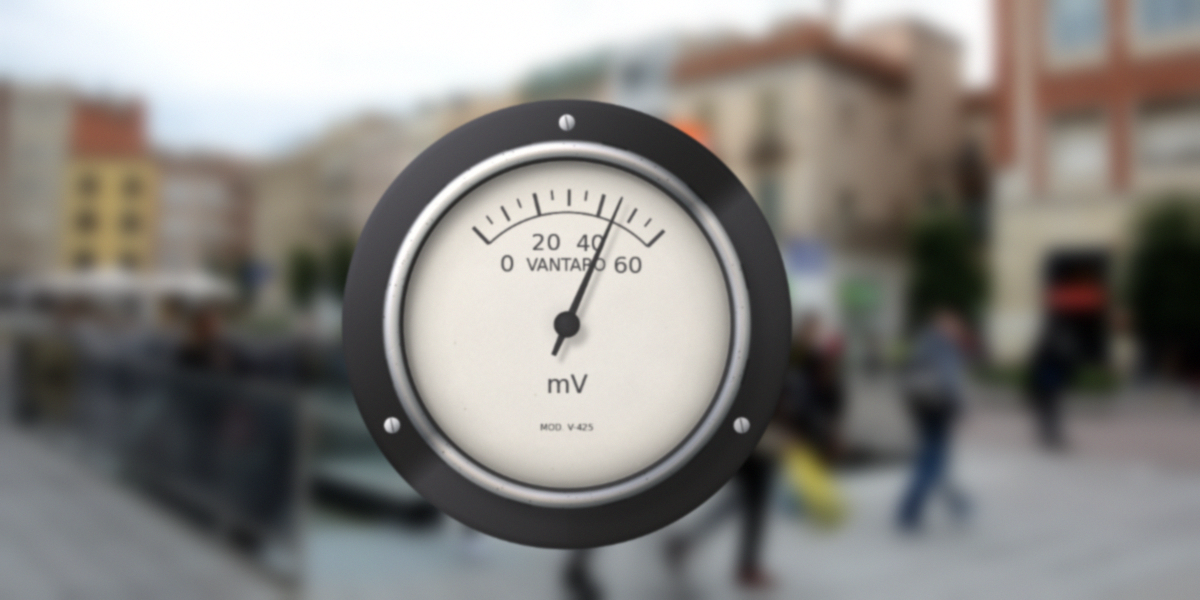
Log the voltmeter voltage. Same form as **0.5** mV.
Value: **45** mV
